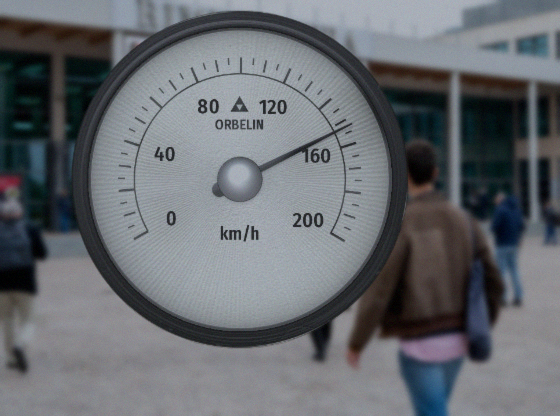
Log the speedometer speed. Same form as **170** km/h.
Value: **152.5** km/h
